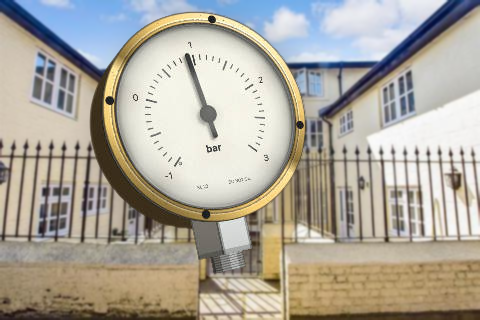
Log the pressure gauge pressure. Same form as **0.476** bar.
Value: **0.9** bar
